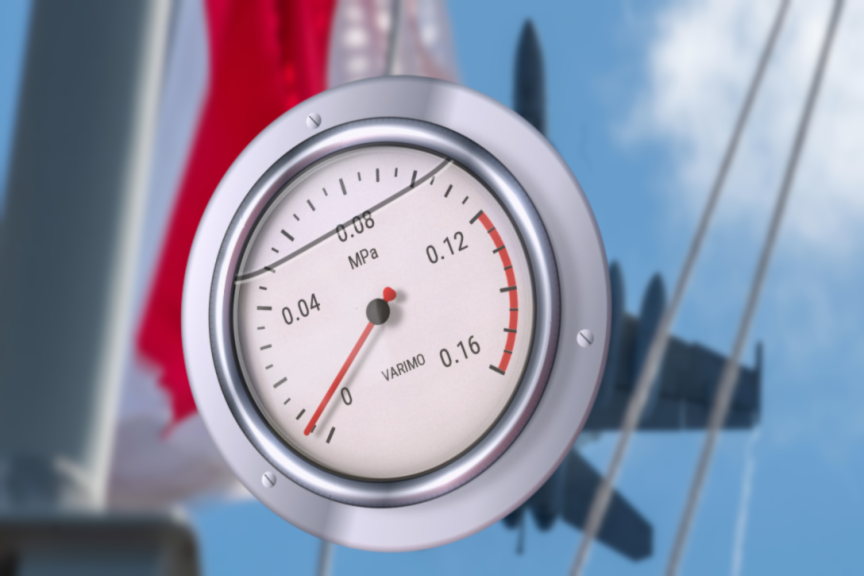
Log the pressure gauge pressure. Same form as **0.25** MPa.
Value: **0.005** MPa
